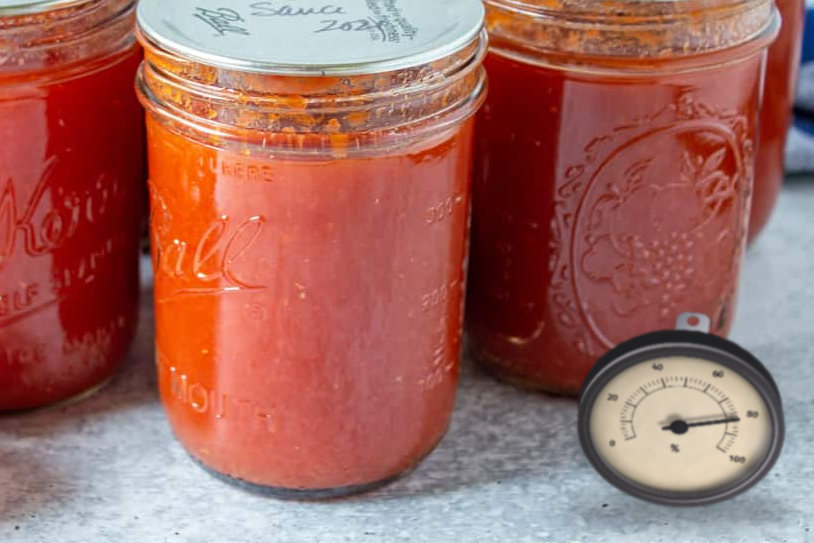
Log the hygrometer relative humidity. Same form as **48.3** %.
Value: **80** %
